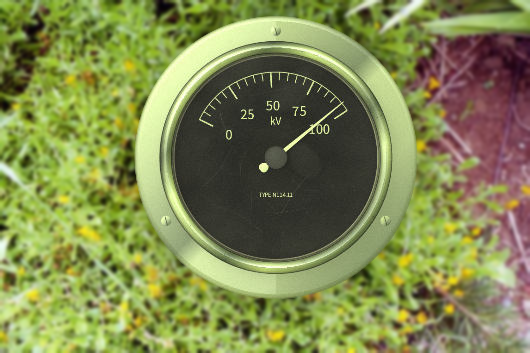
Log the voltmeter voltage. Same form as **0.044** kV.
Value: **95** kV
